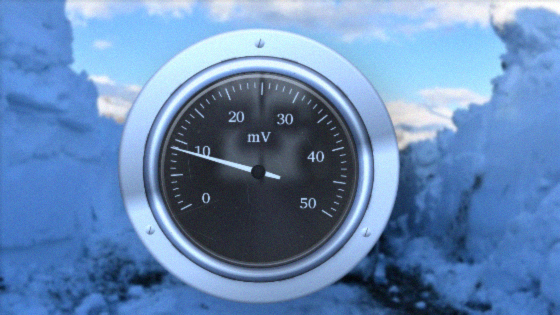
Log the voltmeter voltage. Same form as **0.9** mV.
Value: **9** mV
